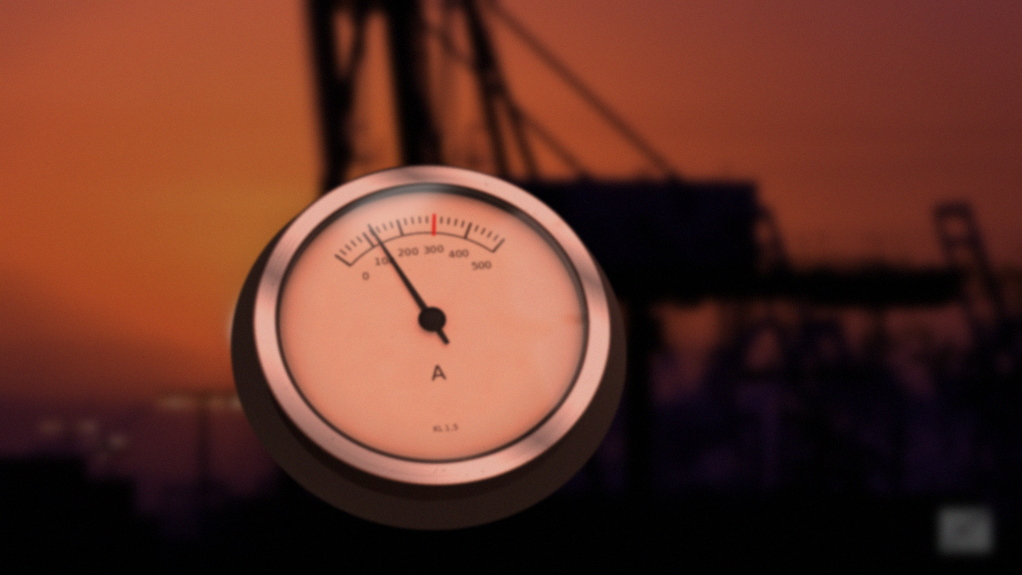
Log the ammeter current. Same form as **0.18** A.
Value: **120** A
